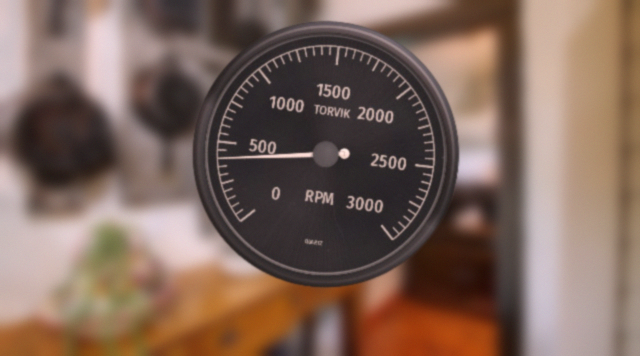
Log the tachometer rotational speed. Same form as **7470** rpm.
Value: **400** rpm
